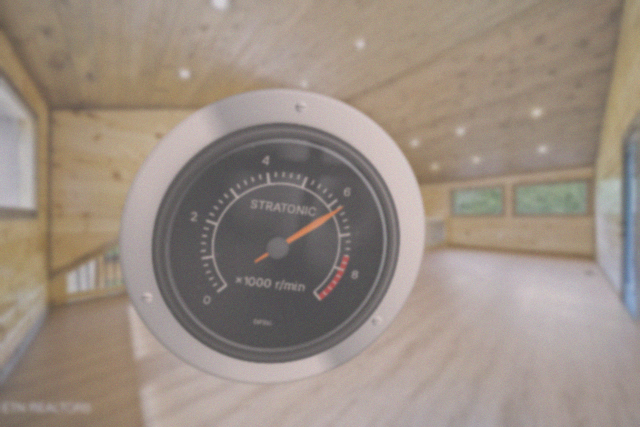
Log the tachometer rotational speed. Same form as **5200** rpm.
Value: **6200** rpm
